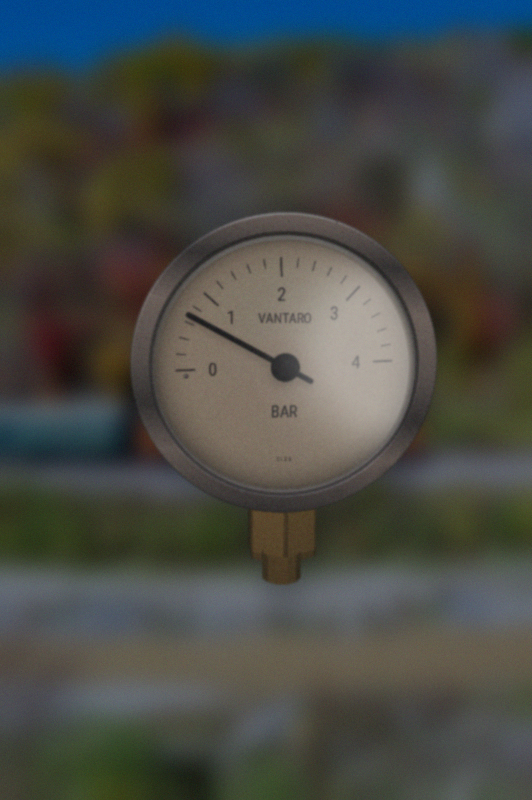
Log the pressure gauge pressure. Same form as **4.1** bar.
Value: **0.7** bar
